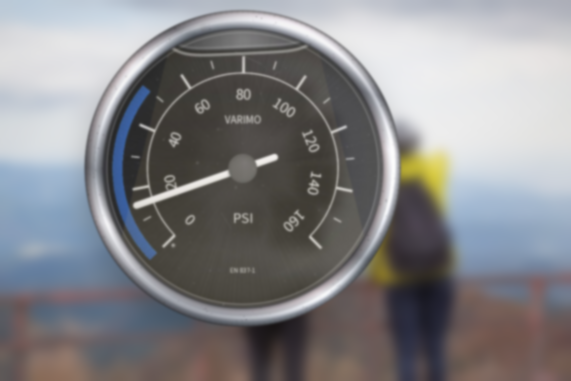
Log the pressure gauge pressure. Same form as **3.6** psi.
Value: **15** psi
